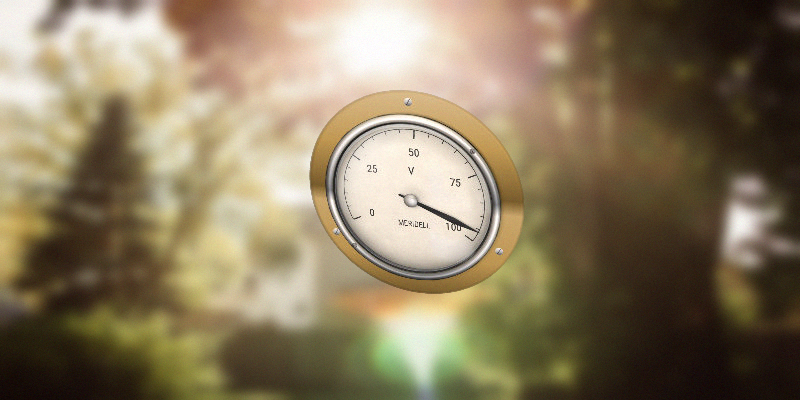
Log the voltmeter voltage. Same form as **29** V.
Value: **95** V
